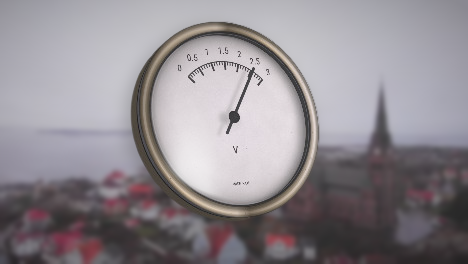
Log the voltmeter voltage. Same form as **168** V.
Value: **2.5** V
